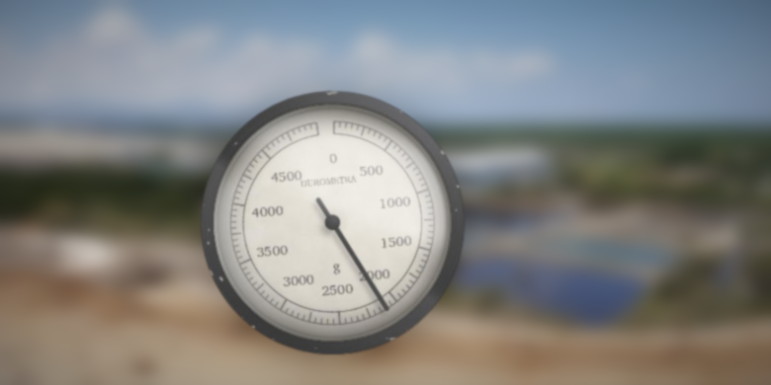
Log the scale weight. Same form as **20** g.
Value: **2100** g
